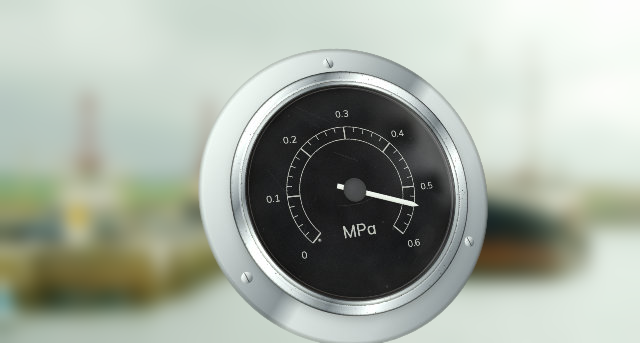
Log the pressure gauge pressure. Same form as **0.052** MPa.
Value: **0.54** MPa
